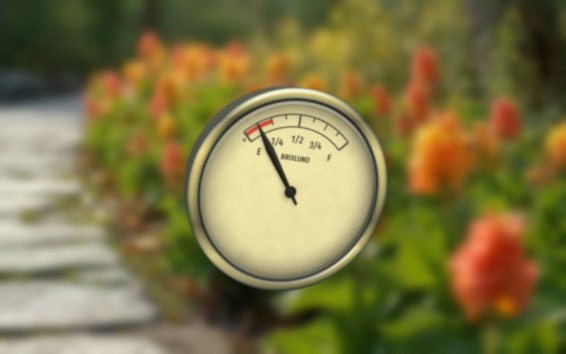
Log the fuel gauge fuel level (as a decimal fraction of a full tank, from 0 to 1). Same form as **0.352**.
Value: **0.125**
